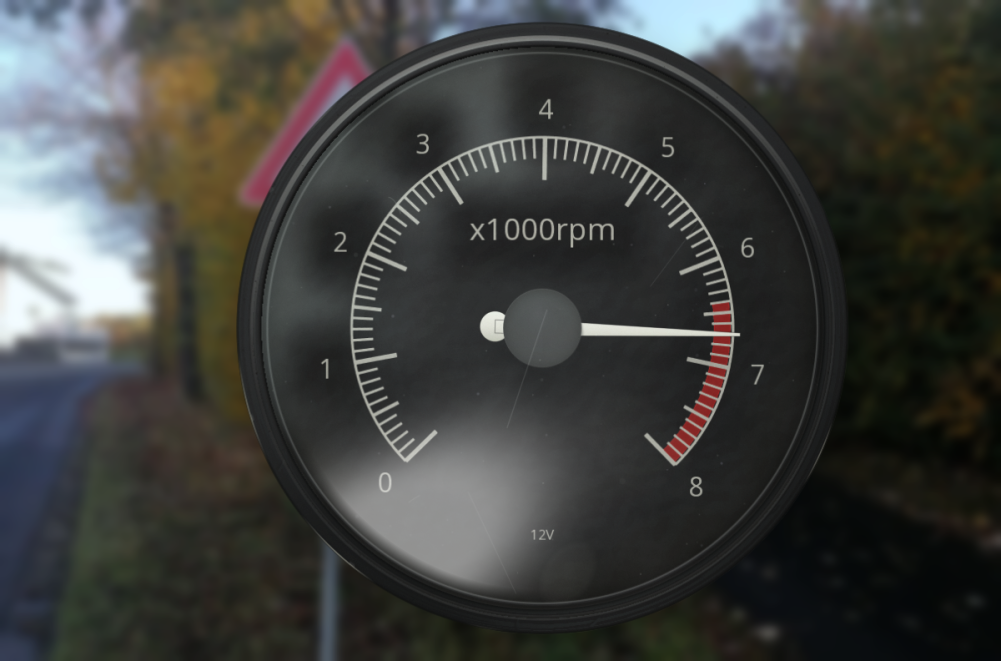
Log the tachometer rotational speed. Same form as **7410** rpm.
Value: **6700** rpm
